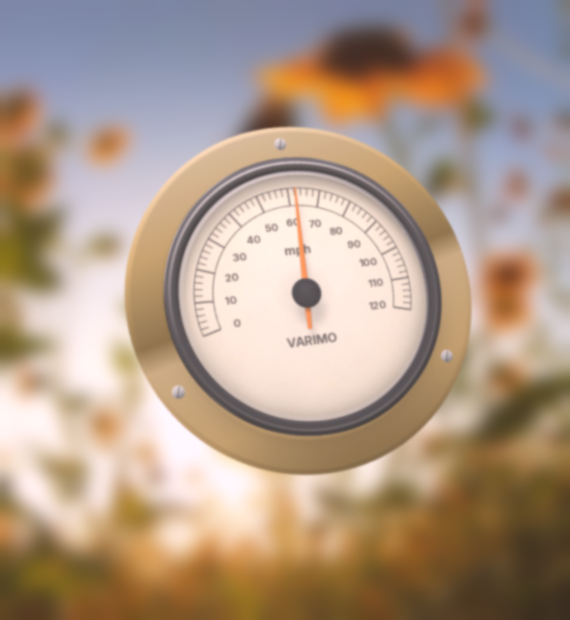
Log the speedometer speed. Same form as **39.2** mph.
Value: **62** mph
